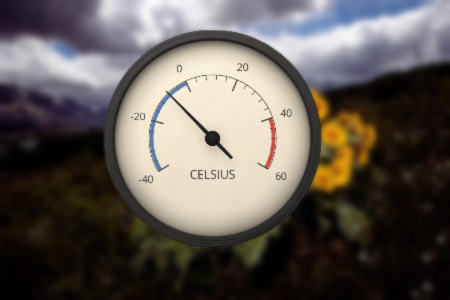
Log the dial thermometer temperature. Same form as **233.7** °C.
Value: **-8** °C
